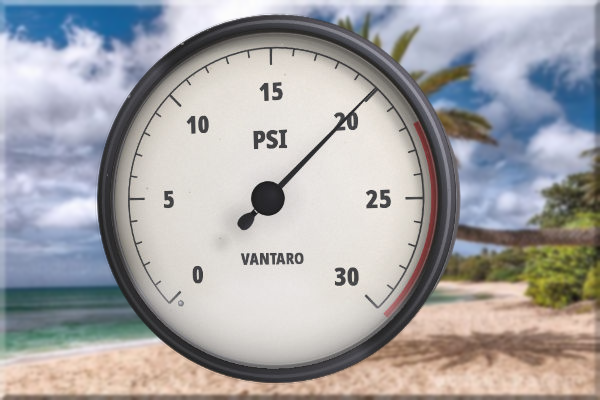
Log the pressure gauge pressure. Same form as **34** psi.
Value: **20** psi
